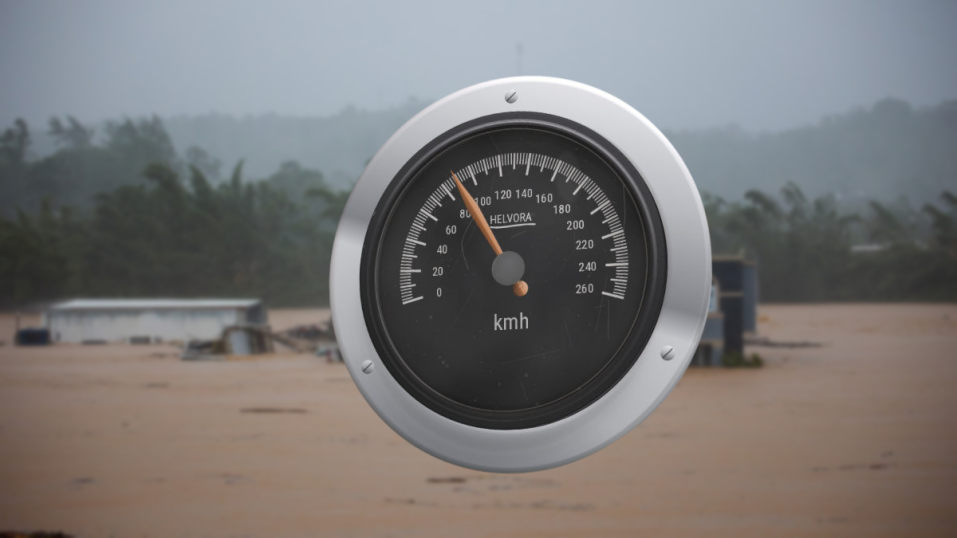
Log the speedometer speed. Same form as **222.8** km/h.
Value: **90** km/h
